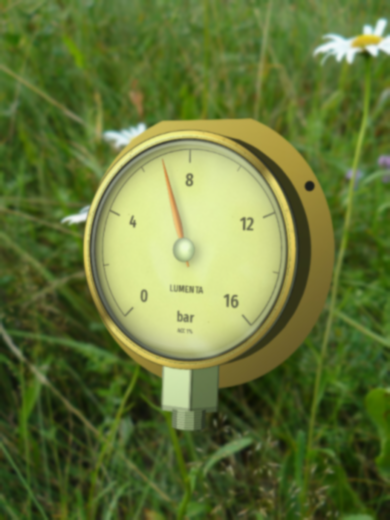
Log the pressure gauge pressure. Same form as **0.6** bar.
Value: **7** bar
